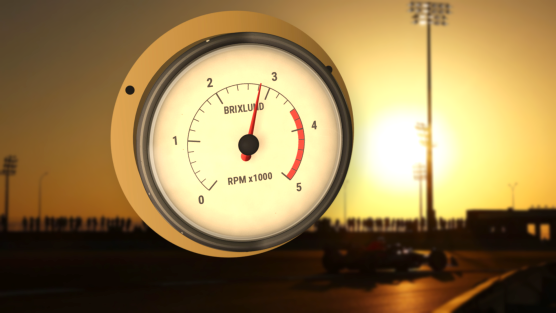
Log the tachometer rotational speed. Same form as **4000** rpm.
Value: **2800** rpm
